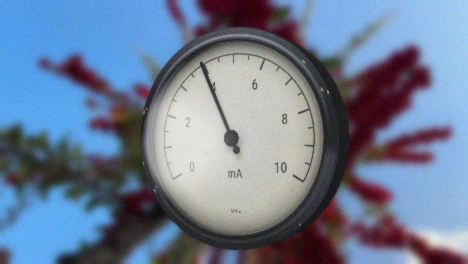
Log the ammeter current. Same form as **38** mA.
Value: **4** mA
